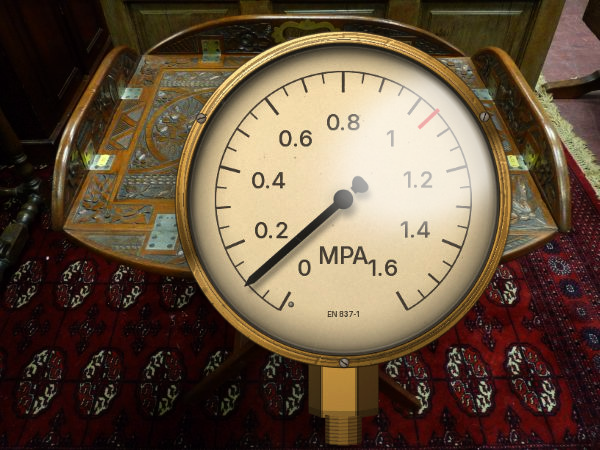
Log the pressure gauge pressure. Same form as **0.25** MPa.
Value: **0.1** MPa
